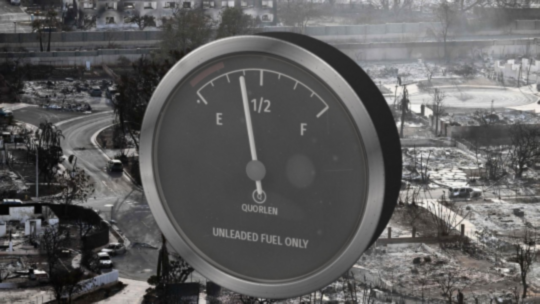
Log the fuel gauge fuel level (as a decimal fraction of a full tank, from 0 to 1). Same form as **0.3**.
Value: **0.375**
